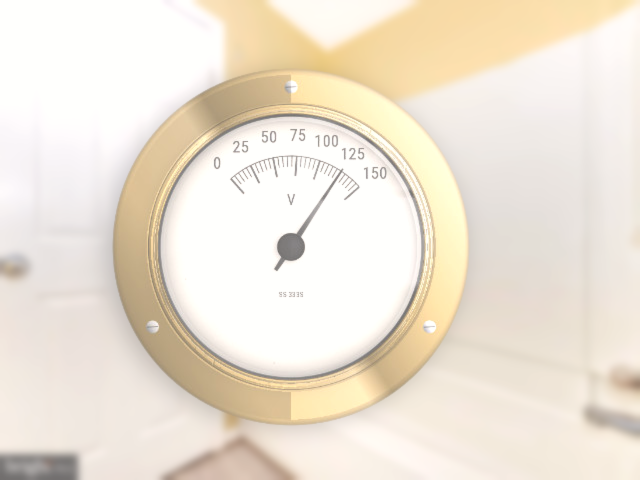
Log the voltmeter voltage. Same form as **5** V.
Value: **125** V
